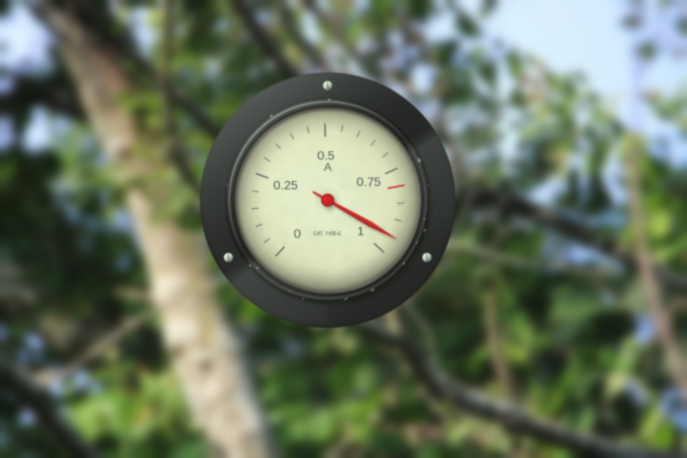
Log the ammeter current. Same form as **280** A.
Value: **0.95** A
